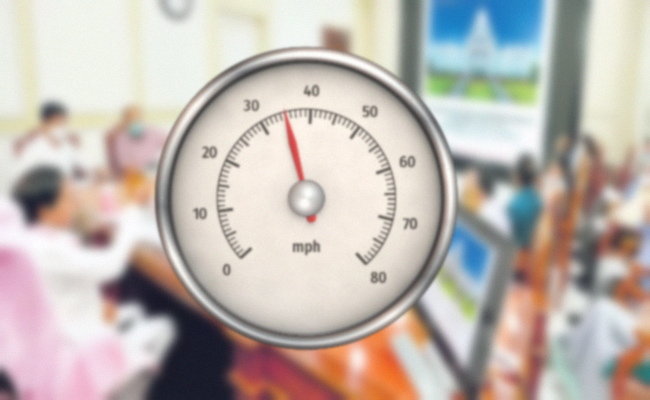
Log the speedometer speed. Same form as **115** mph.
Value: **35** mph
